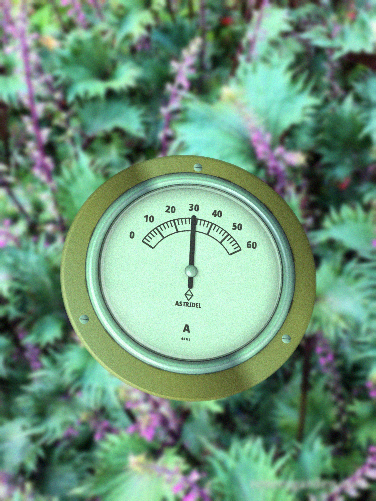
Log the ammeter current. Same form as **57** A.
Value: **30** A
